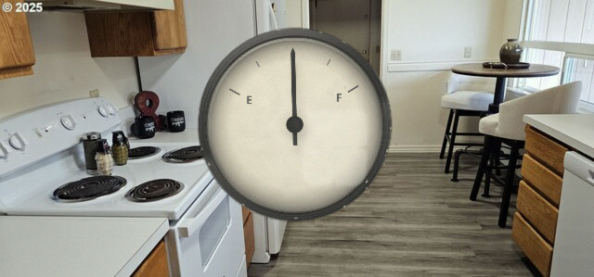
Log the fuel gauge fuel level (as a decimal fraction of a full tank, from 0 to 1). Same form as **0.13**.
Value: **0.5**
